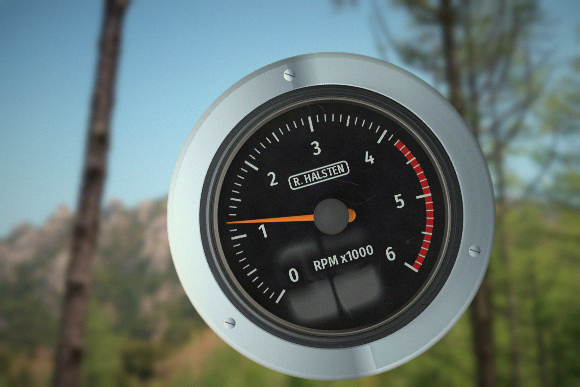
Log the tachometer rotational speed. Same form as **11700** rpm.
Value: **1200** rpm
